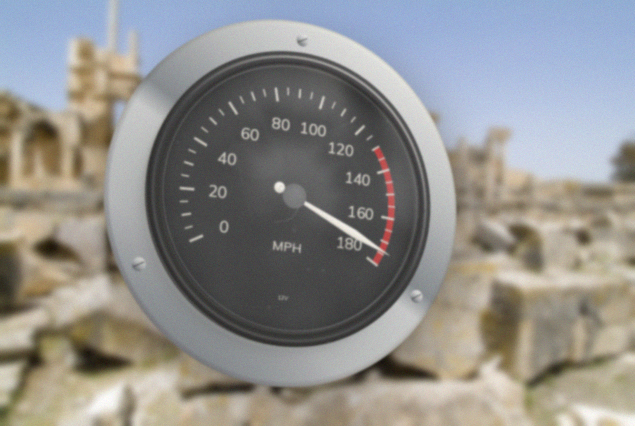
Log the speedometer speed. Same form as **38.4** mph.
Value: **175** mph
